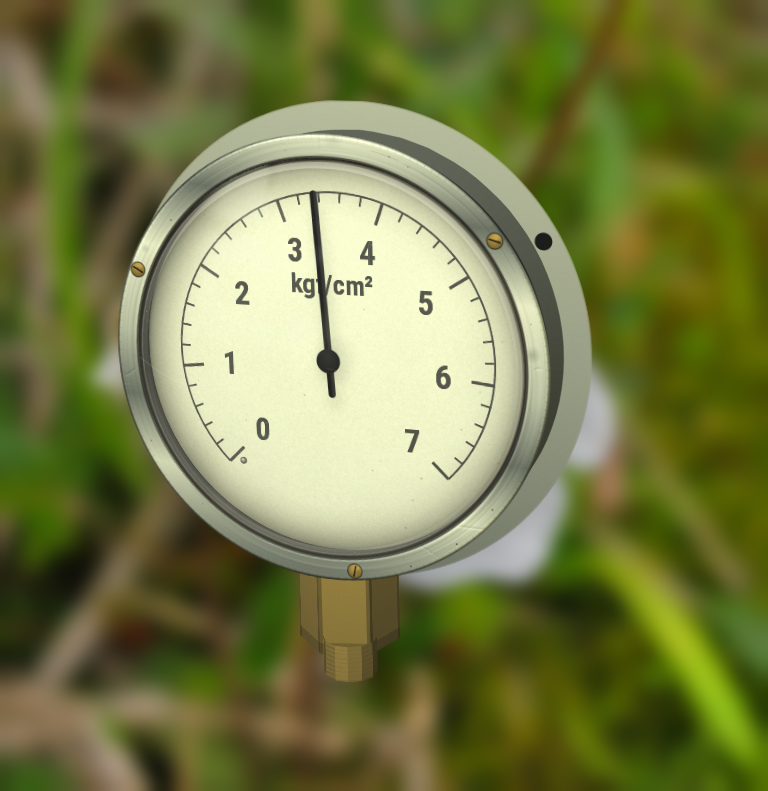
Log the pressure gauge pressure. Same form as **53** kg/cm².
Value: **3.4** kg/cm²
